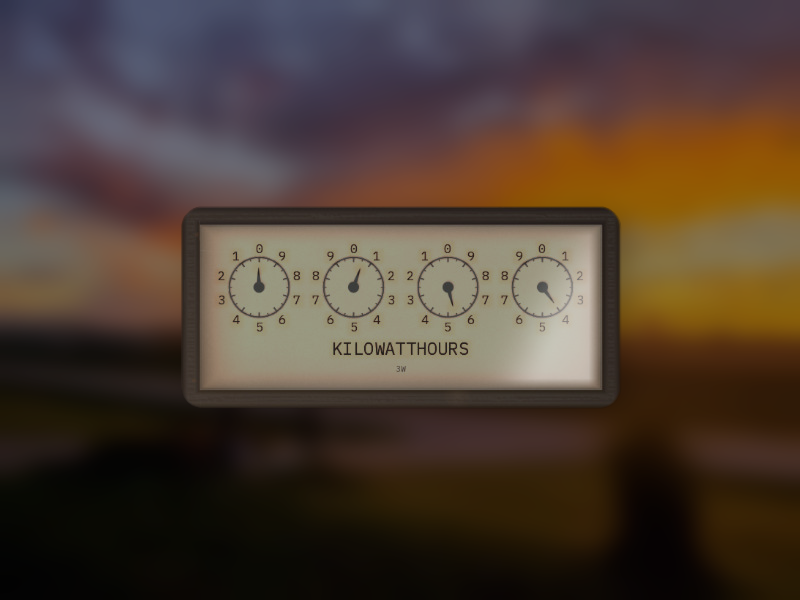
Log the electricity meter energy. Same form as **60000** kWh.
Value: **54** kWh
